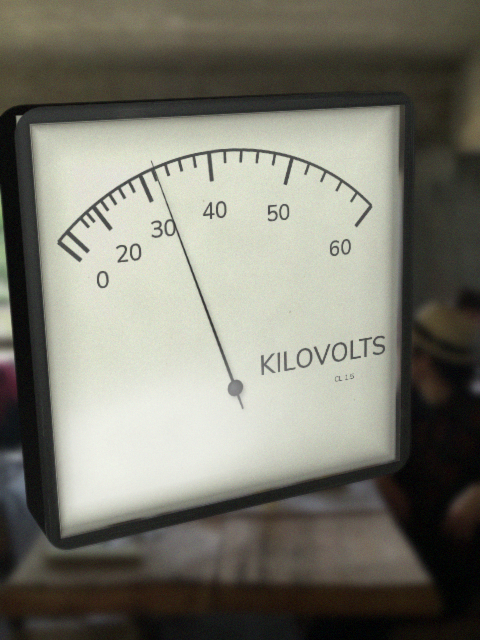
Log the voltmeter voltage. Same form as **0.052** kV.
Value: **32** kV
